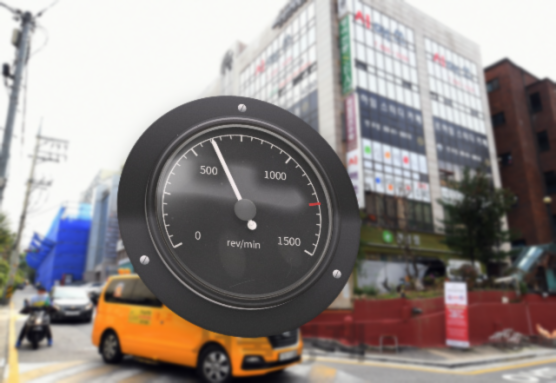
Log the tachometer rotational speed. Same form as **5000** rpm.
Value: **600** rpm
